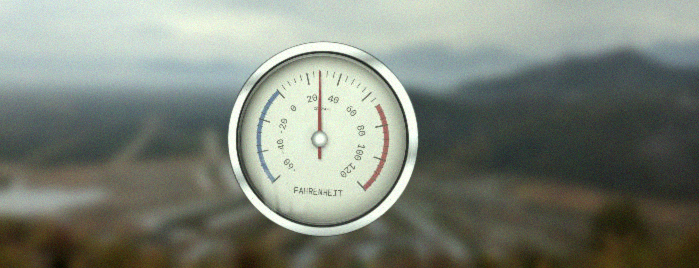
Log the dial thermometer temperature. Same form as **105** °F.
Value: **28** °F
